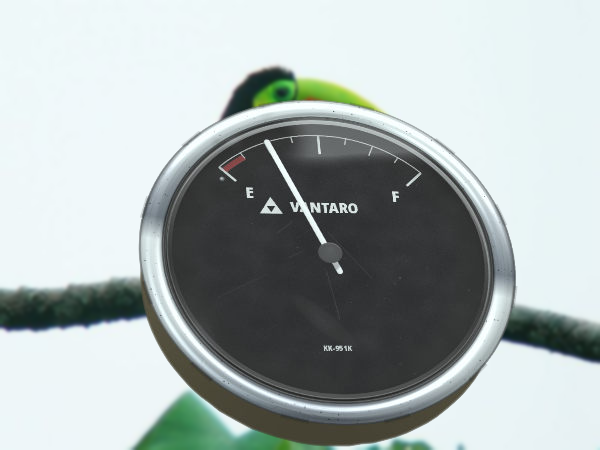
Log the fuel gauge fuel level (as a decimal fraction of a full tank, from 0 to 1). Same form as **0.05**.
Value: **0.25**
